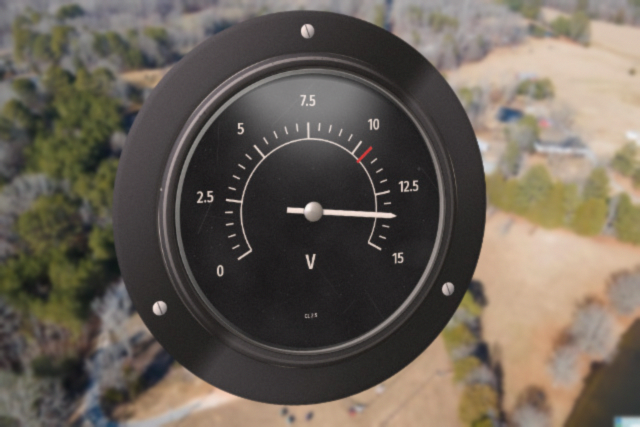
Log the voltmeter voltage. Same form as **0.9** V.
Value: **13.5** V
